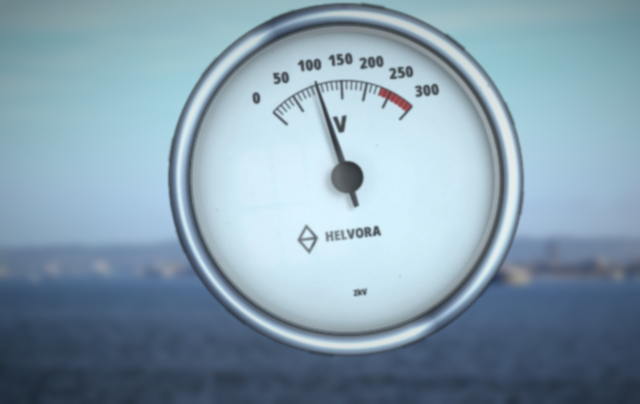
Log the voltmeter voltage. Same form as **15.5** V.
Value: **100** V
